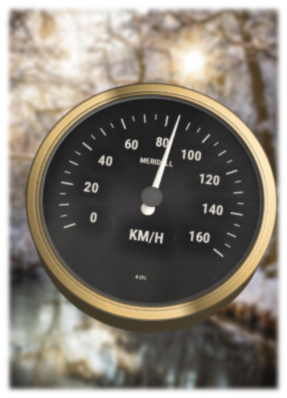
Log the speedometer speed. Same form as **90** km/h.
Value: **85** km/h
